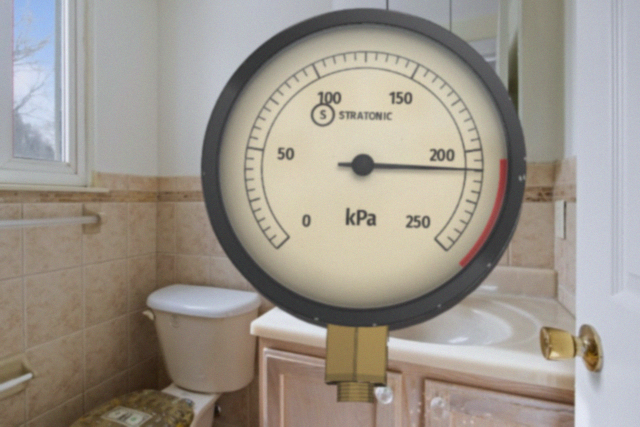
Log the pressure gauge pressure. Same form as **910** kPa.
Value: **210** kPa
